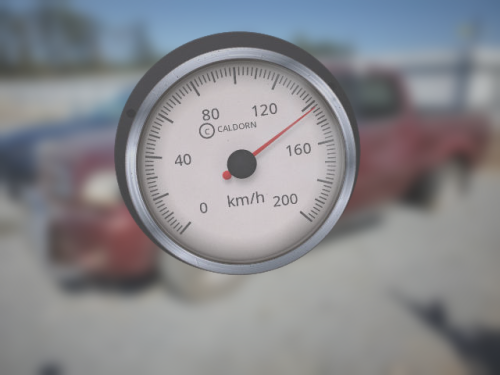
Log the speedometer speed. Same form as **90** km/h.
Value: **142** km/h
